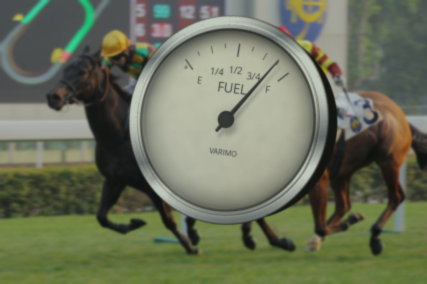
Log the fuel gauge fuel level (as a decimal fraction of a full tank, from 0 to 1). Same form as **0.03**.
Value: **0.875**
